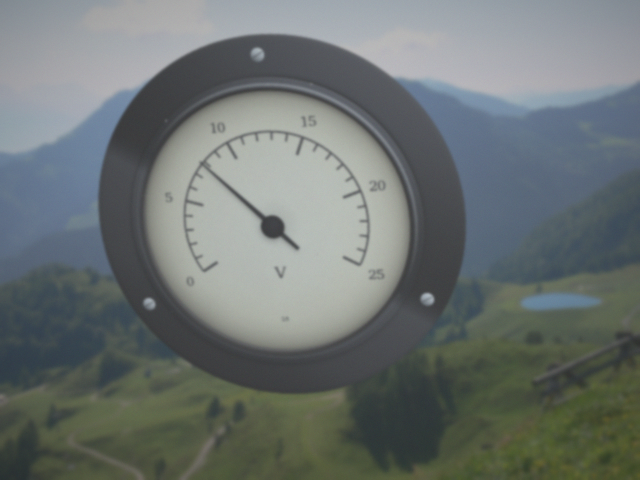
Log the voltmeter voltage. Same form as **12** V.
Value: **8** V
